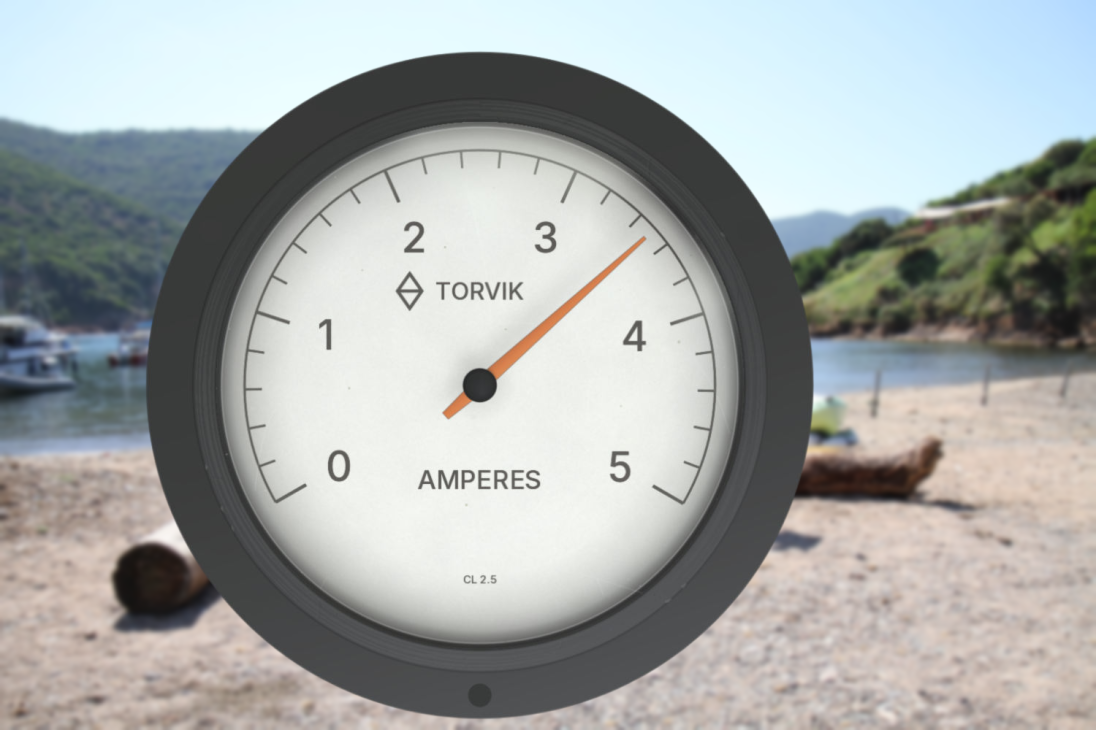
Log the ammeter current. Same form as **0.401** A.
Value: **3.5** A
